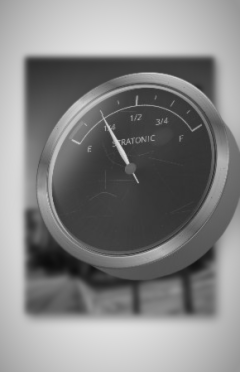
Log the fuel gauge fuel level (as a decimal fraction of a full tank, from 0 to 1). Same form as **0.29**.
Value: **0.25**
